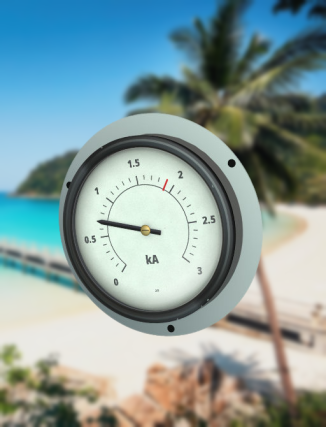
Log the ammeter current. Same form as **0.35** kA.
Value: **0.7** kA
